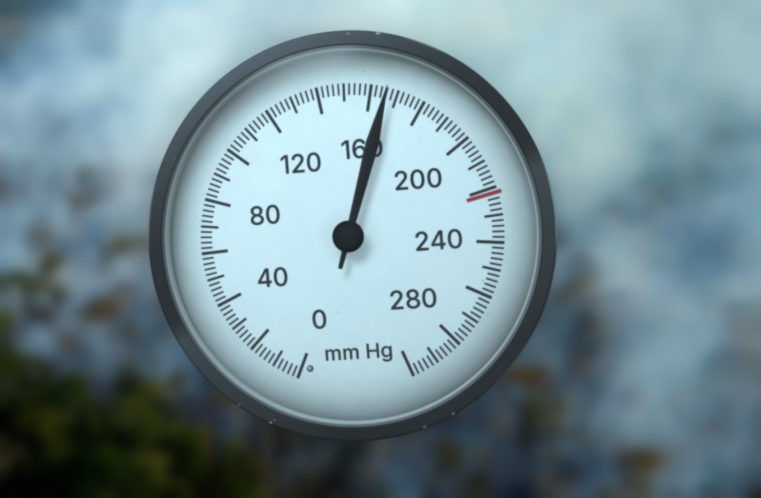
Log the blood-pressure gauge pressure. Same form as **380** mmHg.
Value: **166** mmHg
